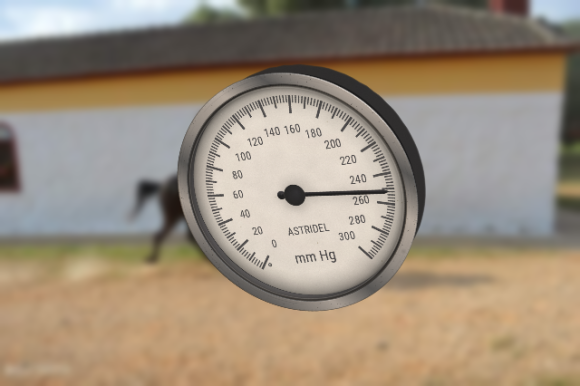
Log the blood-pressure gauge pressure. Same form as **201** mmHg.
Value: **250** mmHg
